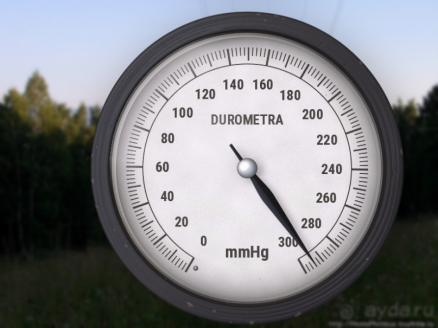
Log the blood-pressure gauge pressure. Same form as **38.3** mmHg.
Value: **294** mmHg
